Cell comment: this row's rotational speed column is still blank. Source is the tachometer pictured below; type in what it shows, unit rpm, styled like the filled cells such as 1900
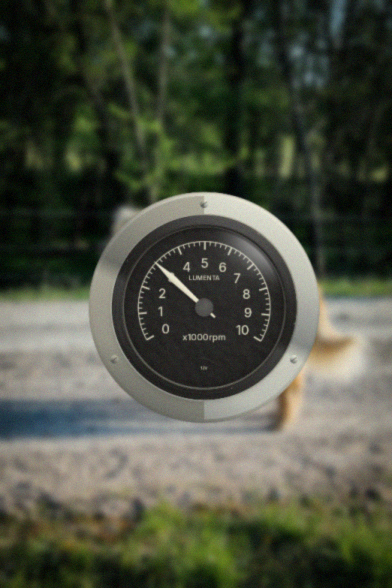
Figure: 3000
